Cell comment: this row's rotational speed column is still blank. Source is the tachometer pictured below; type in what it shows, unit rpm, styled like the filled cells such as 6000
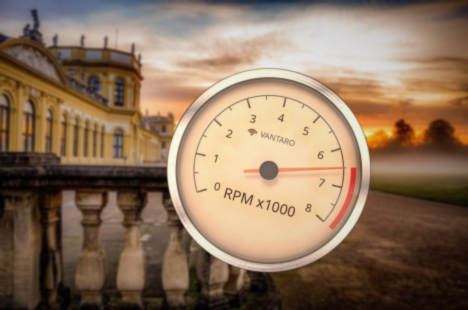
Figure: 6500
